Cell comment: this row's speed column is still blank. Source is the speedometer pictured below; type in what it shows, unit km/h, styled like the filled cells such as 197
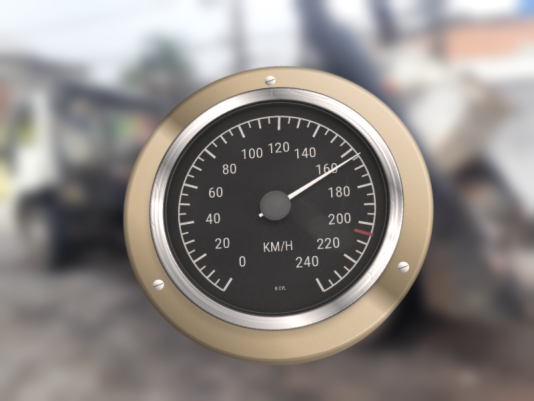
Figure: 165
